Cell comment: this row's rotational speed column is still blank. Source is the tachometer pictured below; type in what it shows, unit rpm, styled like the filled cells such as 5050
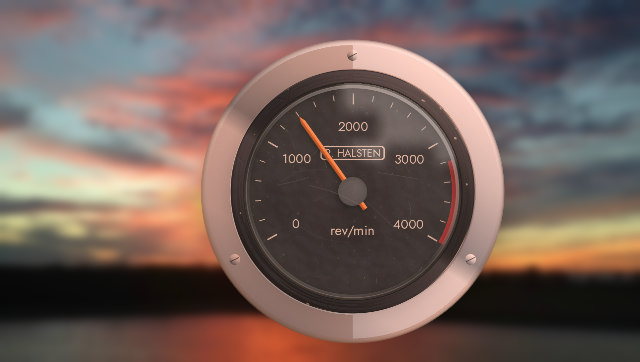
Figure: 1400
